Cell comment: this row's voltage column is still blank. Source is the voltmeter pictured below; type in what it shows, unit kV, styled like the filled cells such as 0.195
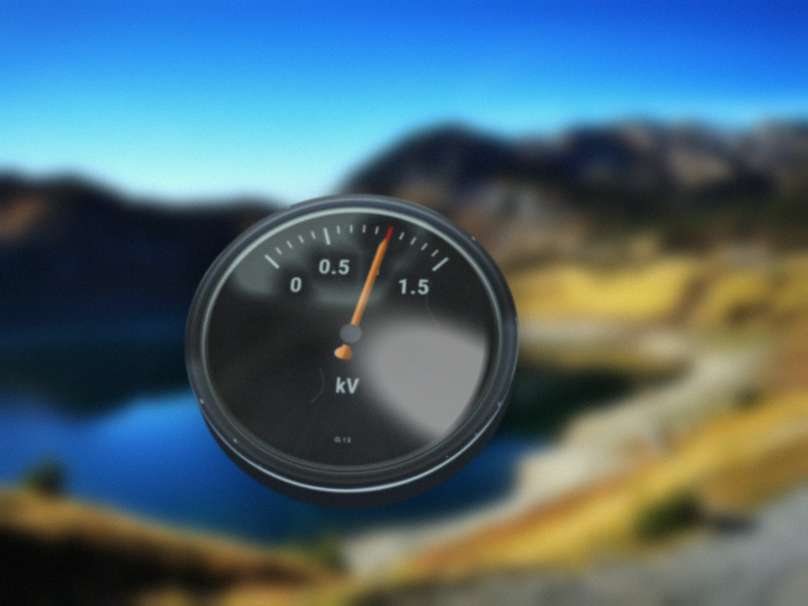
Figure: 1
